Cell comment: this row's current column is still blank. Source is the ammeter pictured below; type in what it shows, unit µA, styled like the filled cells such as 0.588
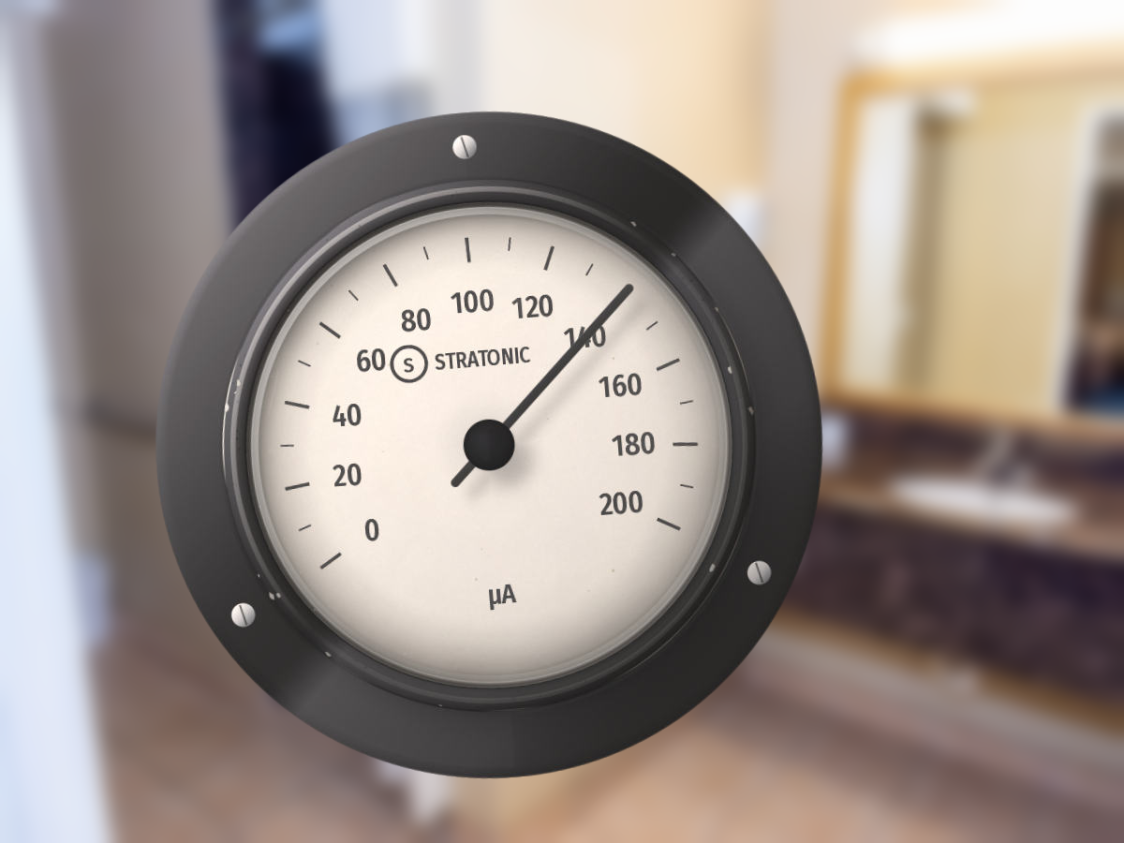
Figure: 140
